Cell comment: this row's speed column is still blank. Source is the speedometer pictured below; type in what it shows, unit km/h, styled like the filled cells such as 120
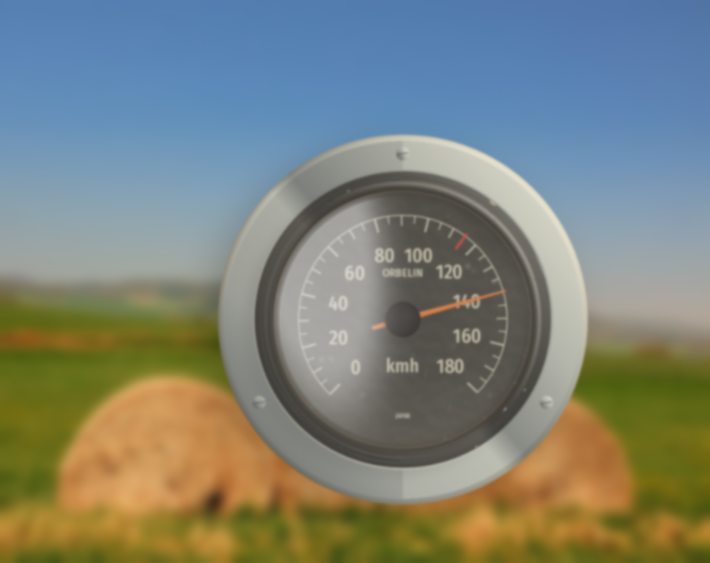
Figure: 140
